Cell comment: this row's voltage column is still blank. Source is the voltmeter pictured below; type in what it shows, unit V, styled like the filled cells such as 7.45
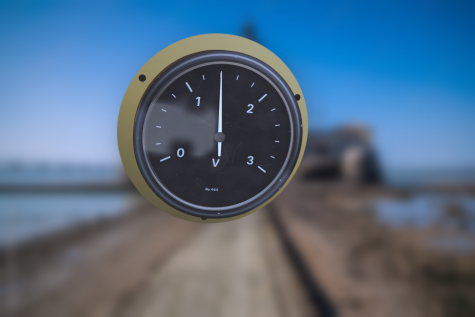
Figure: 1.4
